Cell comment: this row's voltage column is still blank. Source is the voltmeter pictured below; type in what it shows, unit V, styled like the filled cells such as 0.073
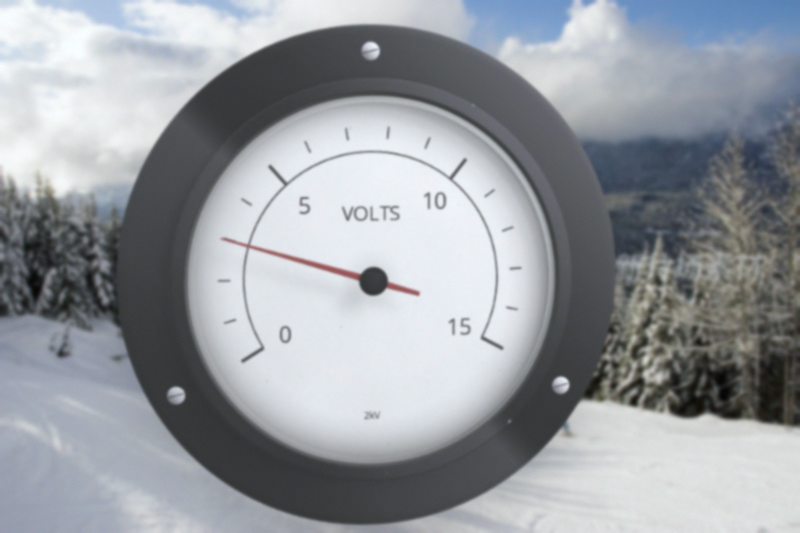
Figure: 3
